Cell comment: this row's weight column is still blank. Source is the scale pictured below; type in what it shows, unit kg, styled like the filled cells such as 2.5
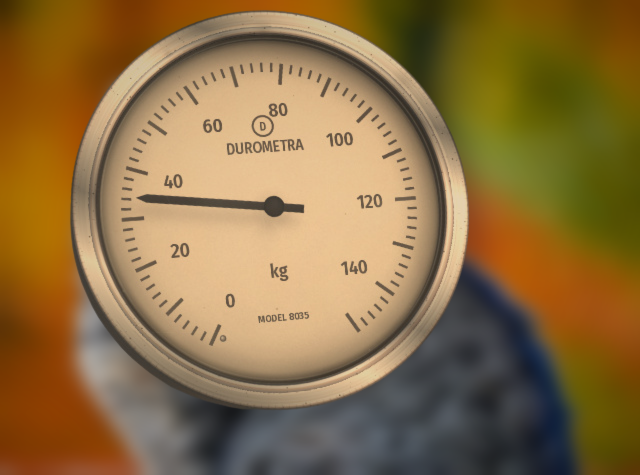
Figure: 34
